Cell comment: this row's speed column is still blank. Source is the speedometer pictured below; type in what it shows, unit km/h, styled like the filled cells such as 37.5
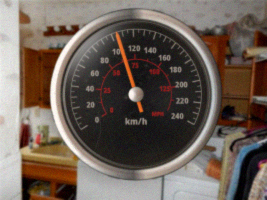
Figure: 105
